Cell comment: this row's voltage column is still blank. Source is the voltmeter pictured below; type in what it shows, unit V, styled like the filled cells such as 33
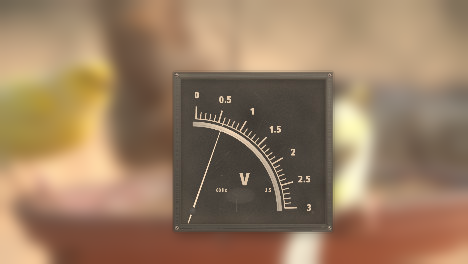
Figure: 0.6
